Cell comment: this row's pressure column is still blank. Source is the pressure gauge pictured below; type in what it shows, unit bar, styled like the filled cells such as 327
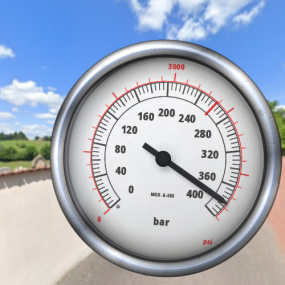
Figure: 380
